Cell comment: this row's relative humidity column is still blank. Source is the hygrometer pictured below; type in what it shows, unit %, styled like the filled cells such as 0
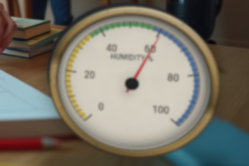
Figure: 60
